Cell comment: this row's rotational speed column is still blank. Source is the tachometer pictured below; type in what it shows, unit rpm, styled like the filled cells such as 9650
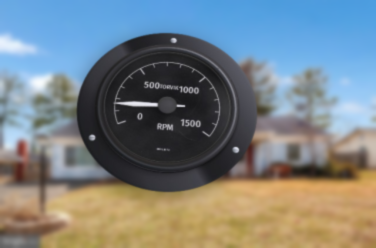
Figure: 150
